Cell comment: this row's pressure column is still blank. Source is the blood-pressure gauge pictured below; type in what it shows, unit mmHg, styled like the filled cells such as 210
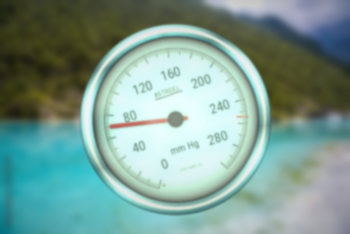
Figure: 70
